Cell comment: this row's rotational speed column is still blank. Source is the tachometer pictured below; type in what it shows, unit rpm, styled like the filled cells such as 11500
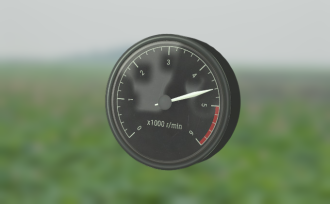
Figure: 4600
